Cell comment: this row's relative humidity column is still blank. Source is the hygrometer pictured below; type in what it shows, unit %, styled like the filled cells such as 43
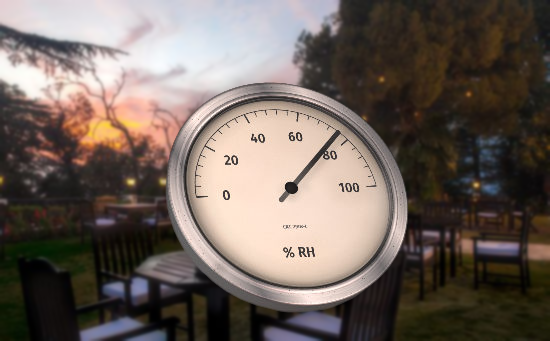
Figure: 76
